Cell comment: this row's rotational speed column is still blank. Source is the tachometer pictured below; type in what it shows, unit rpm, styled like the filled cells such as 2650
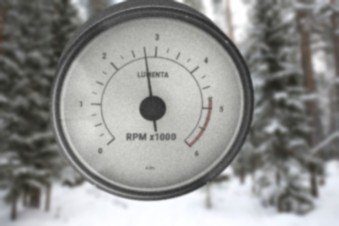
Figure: 2750
